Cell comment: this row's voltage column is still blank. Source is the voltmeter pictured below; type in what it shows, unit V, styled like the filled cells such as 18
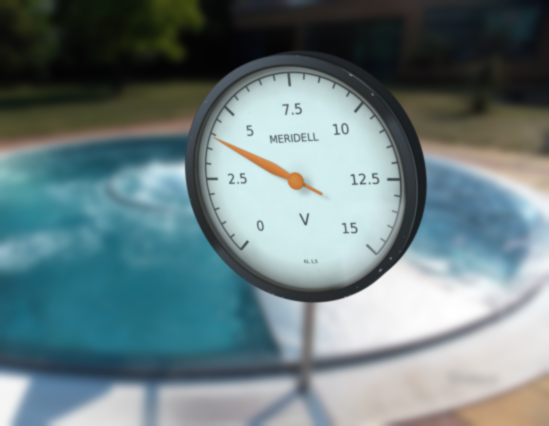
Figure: 4
